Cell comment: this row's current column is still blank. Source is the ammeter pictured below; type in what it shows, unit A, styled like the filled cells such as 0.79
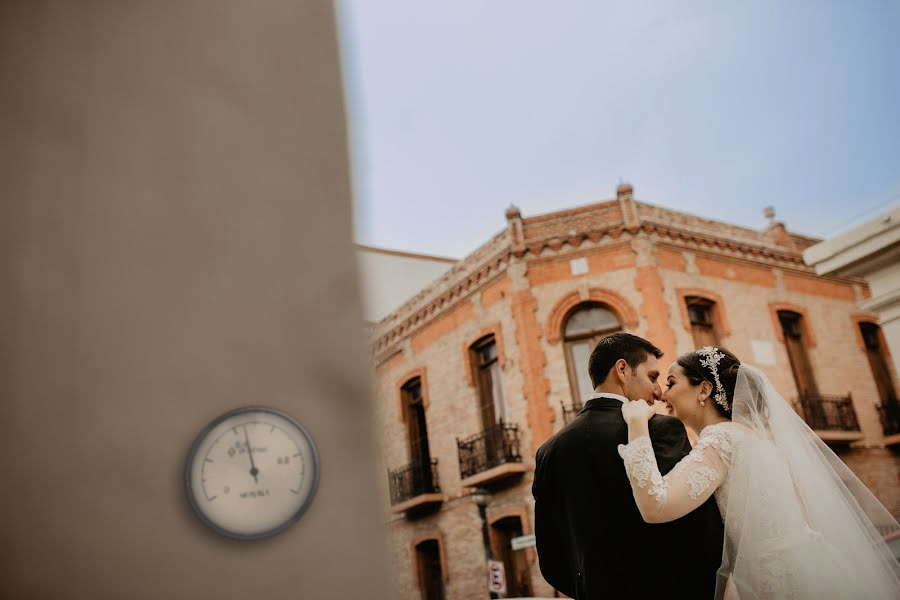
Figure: 0.45
